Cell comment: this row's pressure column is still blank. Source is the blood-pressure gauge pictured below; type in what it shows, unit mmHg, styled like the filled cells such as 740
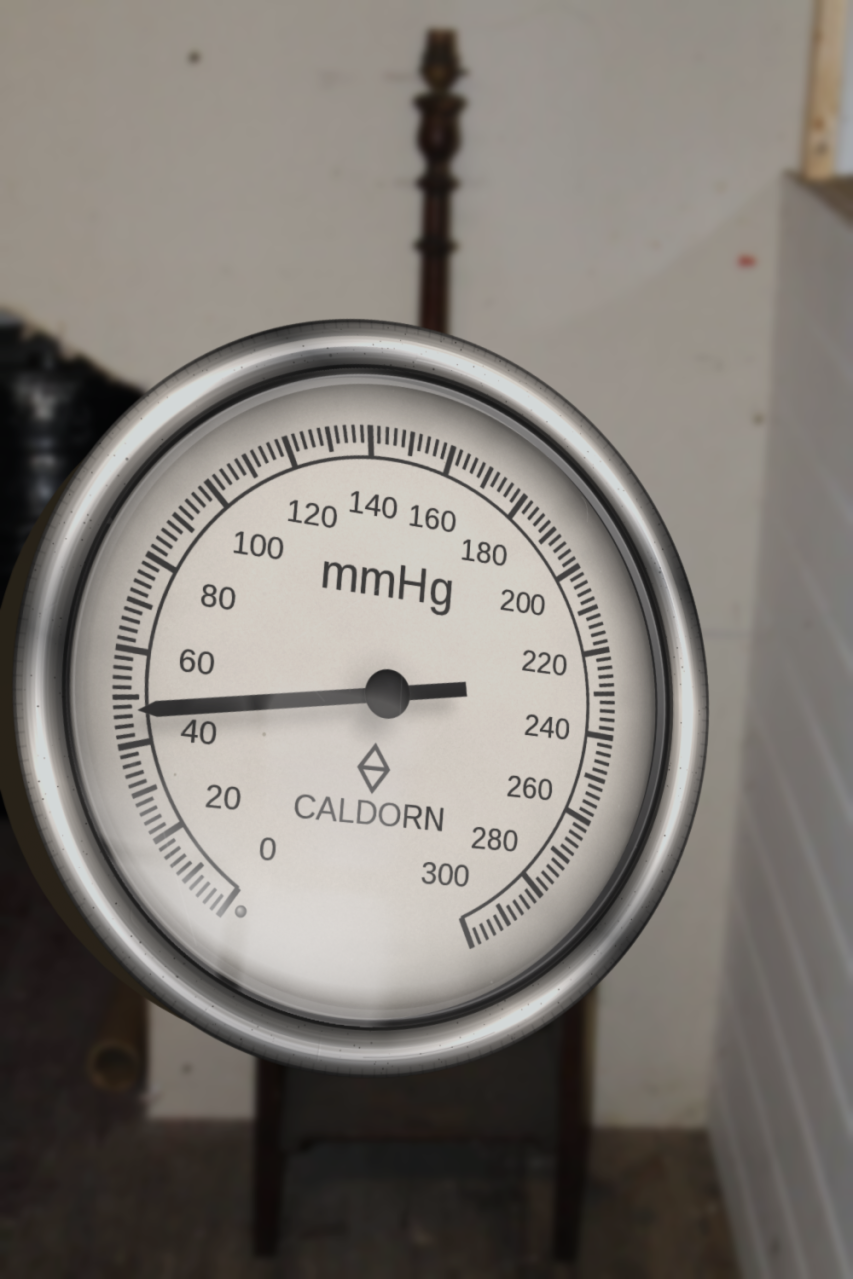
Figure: 47
